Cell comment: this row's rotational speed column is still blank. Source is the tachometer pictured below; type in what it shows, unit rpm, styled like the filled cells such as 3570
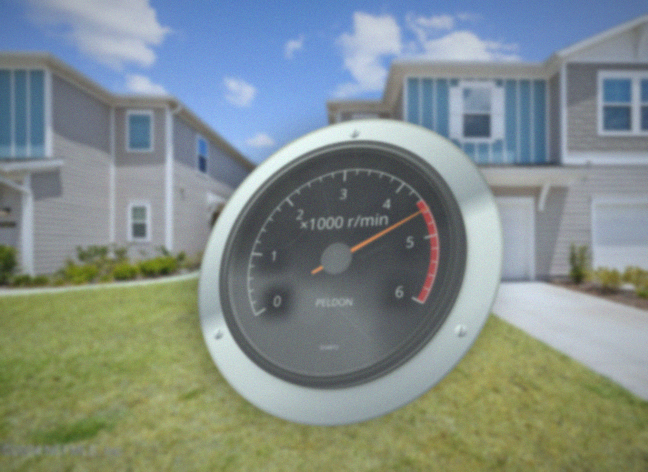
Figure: 4600
